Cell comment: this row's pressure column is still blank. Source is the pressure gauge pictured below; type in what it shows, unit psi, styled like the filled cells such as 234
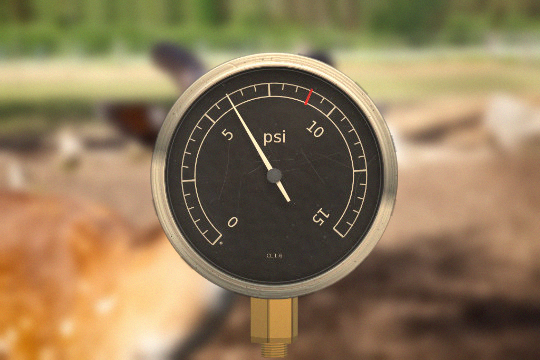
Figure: 6
